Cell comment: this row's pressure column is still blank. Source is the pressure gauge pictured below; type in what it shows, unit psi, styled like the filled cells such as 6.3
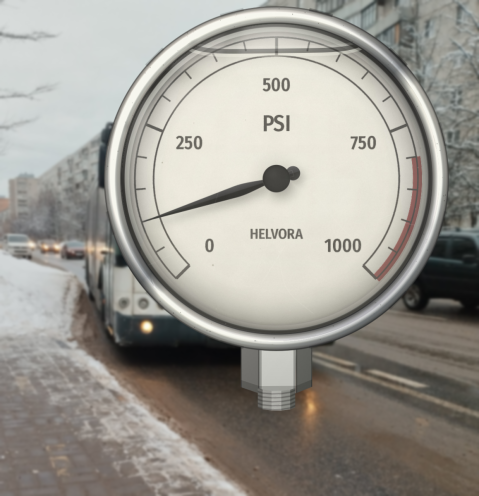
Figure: 100
